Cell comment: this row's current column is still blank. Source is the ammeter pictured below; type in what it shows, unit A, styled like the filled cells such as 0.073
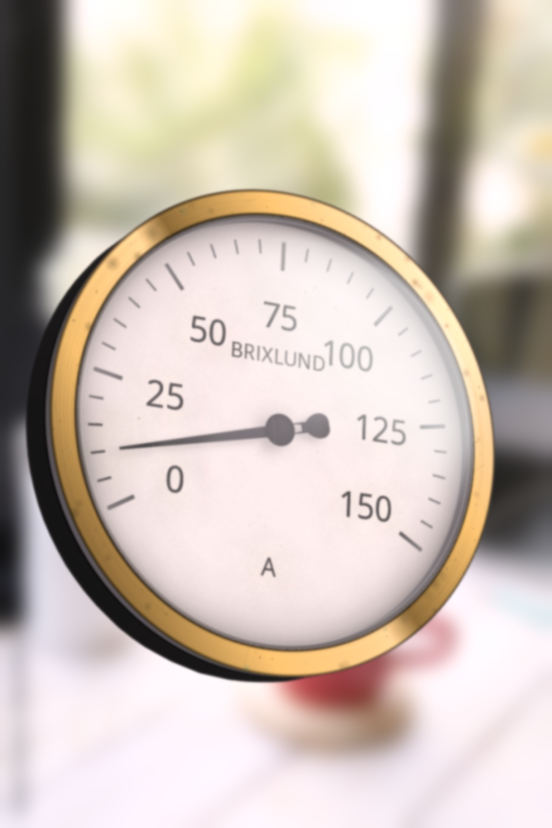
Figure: 10
